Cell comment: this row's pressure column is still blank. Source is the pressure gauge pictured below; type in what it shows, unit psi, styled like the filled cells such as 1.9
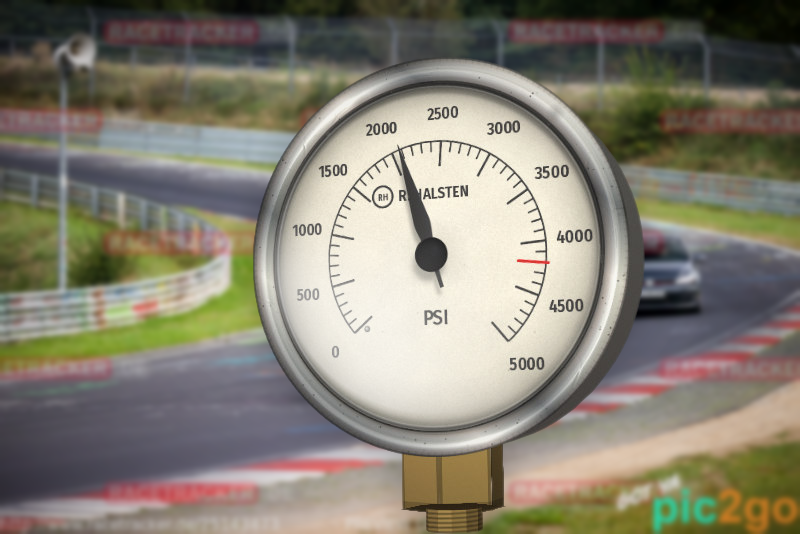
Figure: 2100
